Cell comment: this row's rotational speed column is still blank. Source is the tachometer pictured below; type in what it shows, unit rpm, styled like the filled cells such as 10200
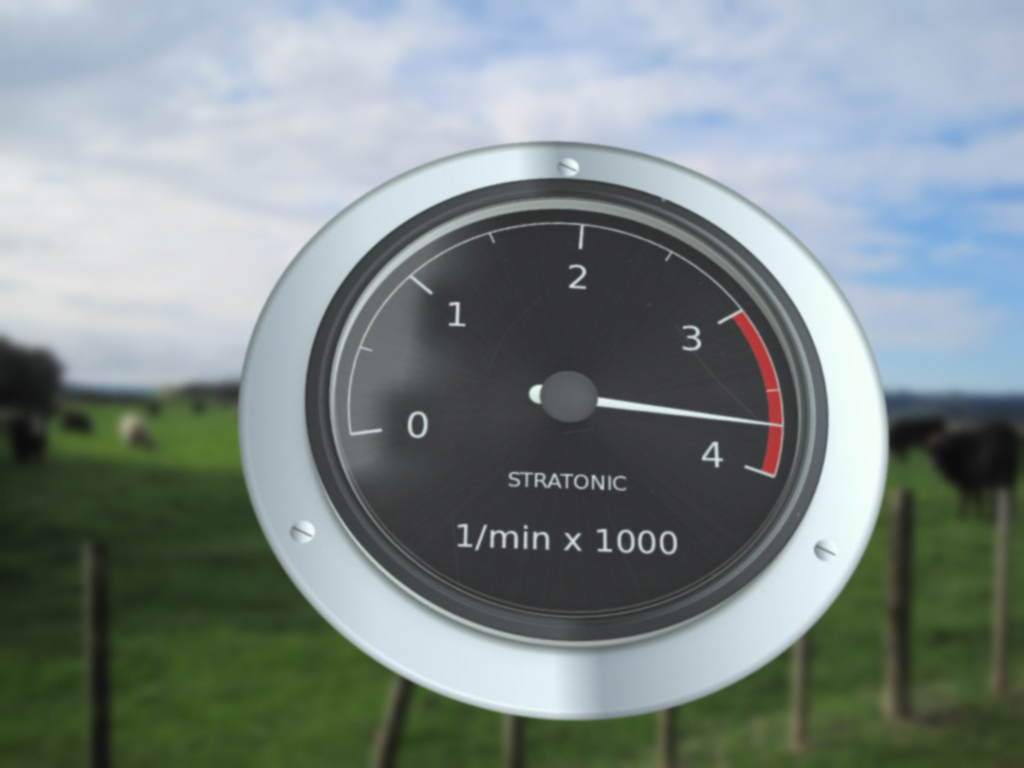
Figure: 3750
